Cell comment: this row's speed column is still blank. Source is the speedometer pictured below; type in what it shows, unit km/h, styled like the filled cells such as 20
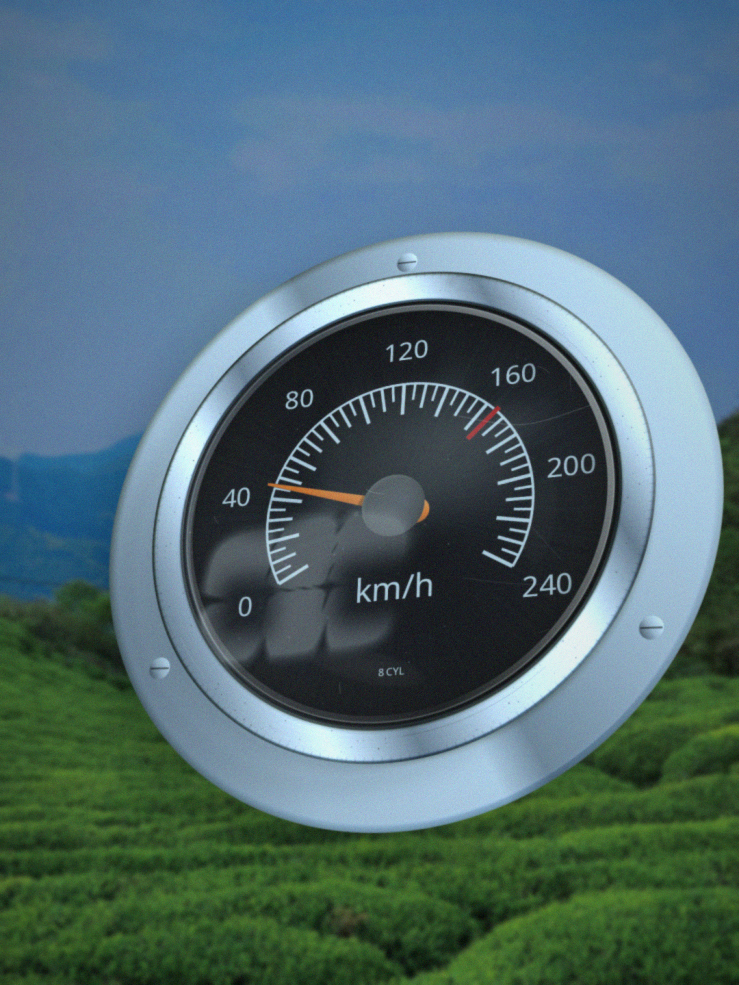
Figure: 45
